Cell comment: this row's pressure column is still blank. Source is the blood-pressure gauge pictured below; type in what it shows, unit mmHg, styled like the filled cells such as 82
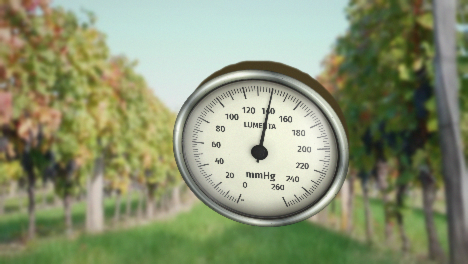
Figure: 140
